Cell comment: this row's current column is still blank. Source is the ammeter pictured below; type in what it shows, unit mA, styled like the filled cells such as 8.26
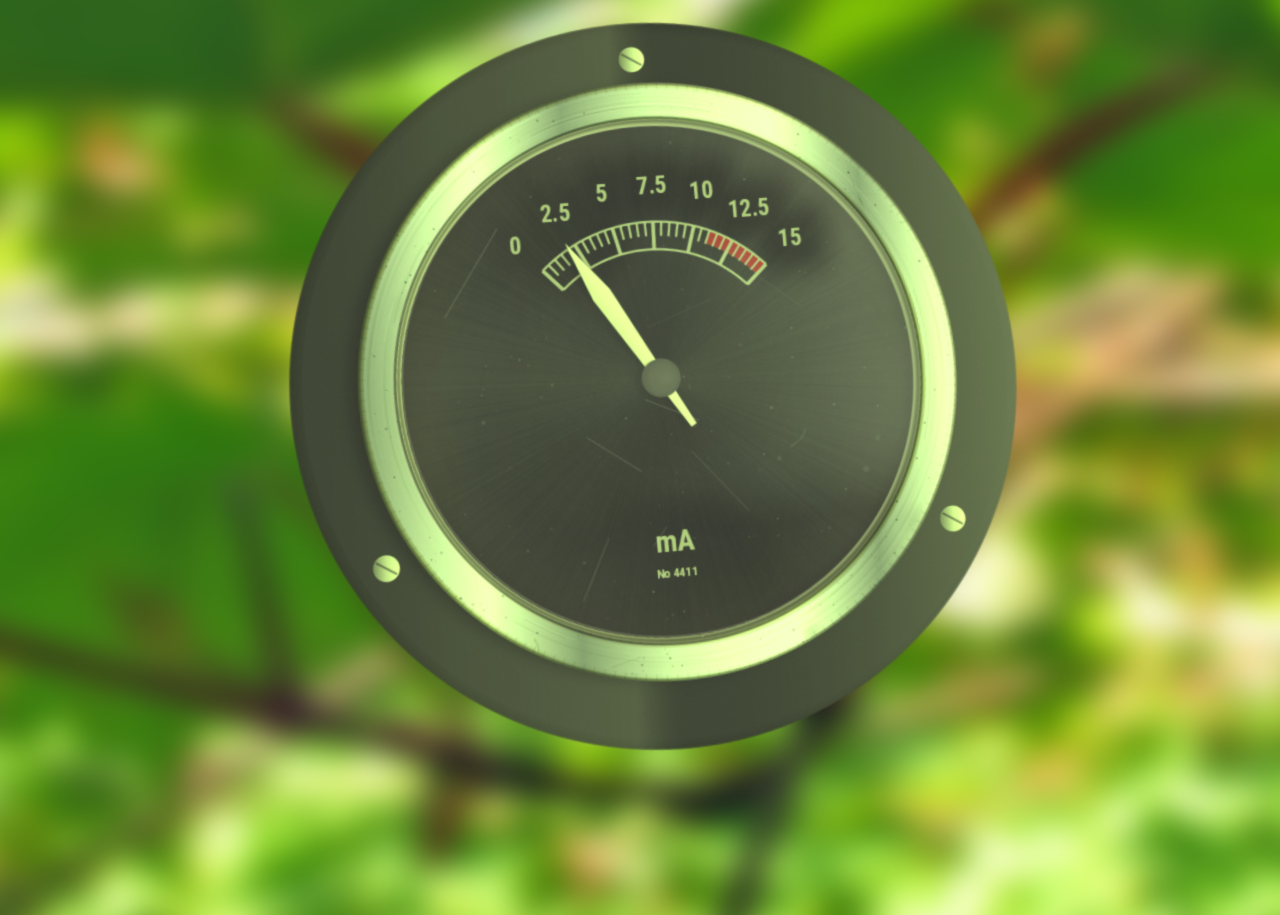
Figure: 2
